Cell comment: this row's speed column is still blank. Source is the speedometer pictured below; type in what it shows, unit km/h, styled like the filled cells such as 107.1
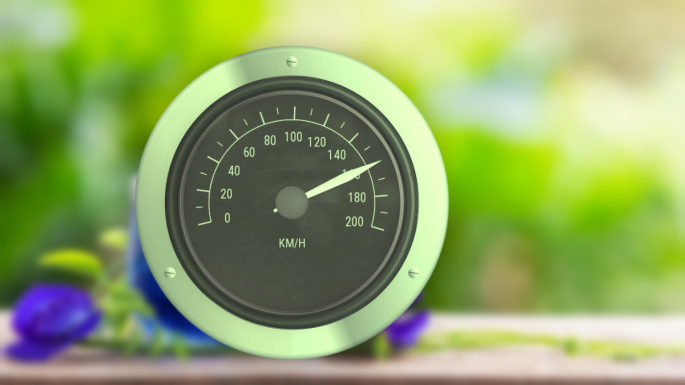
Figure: 160
